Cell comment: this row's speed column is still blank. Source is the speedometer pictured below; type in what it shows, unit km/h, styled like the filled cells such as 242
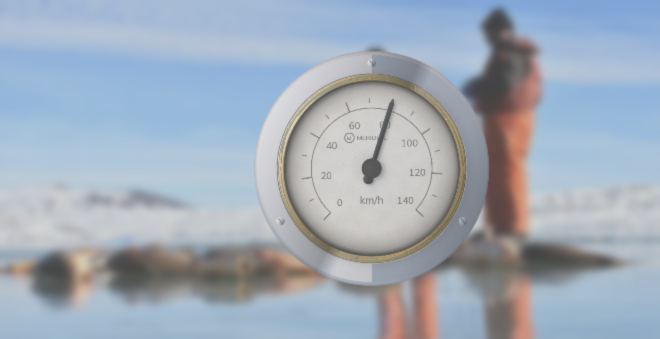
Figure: 80
